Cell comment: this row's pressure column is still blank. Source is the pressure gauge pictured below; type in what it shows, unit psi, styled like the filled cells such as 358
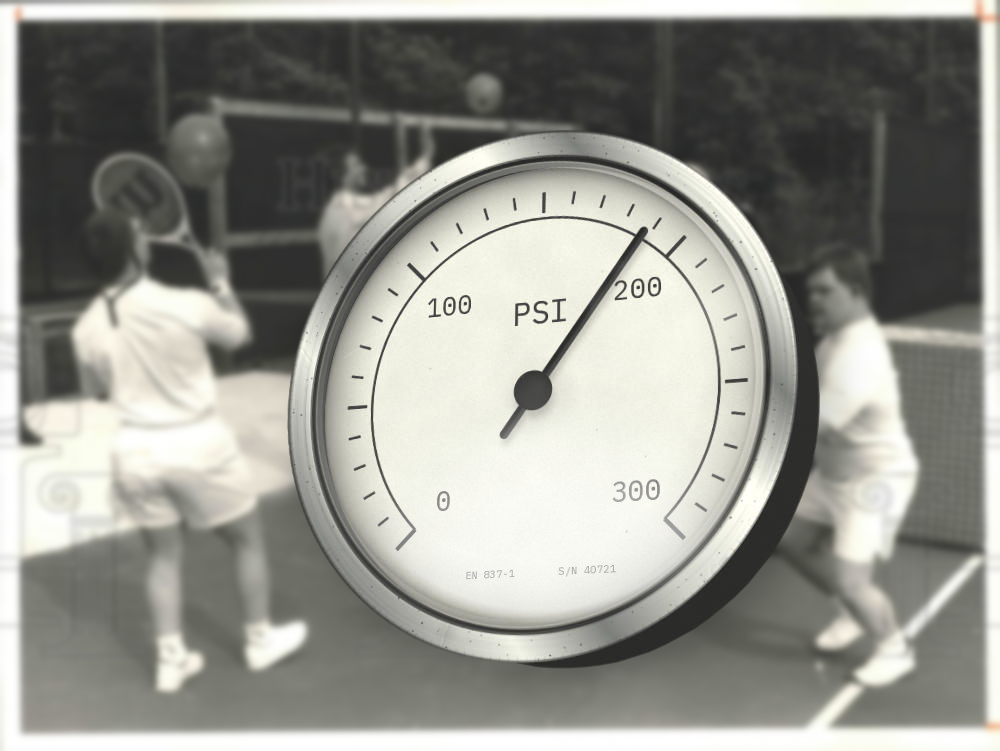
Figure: 190
